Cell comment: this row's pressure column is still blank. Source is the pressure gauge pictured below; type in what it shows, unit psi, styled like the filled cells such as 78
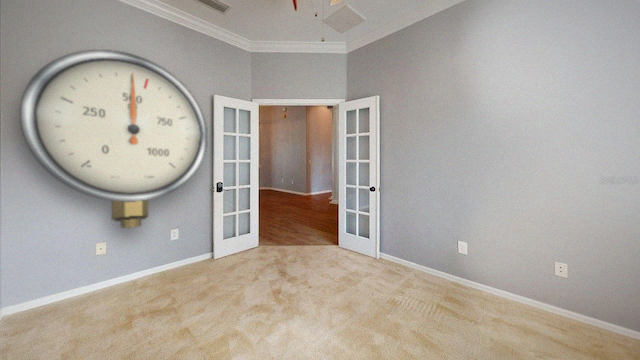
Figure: 500
